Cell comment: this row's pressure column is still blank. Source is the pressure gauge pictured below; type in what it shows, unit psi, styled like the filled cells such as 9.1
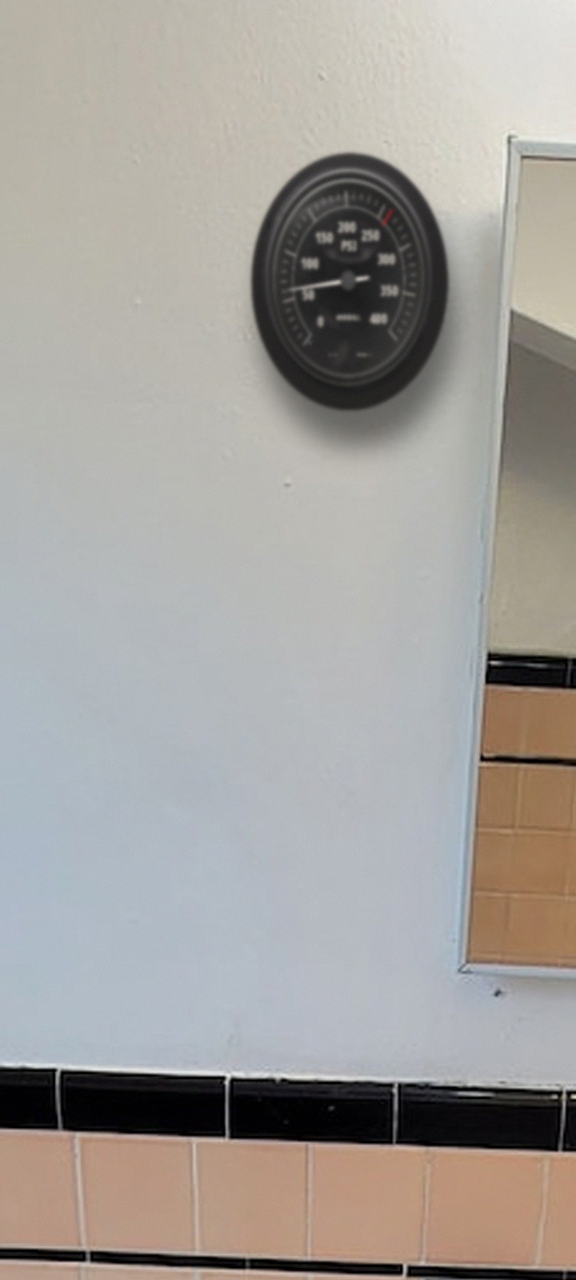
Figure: 60
